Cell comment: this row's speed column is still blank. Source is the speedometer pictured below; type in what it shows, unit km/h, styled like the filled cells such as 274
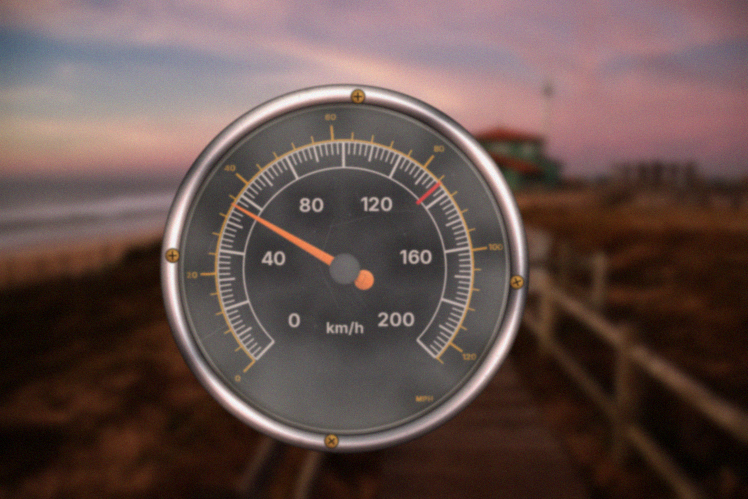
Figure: 56
